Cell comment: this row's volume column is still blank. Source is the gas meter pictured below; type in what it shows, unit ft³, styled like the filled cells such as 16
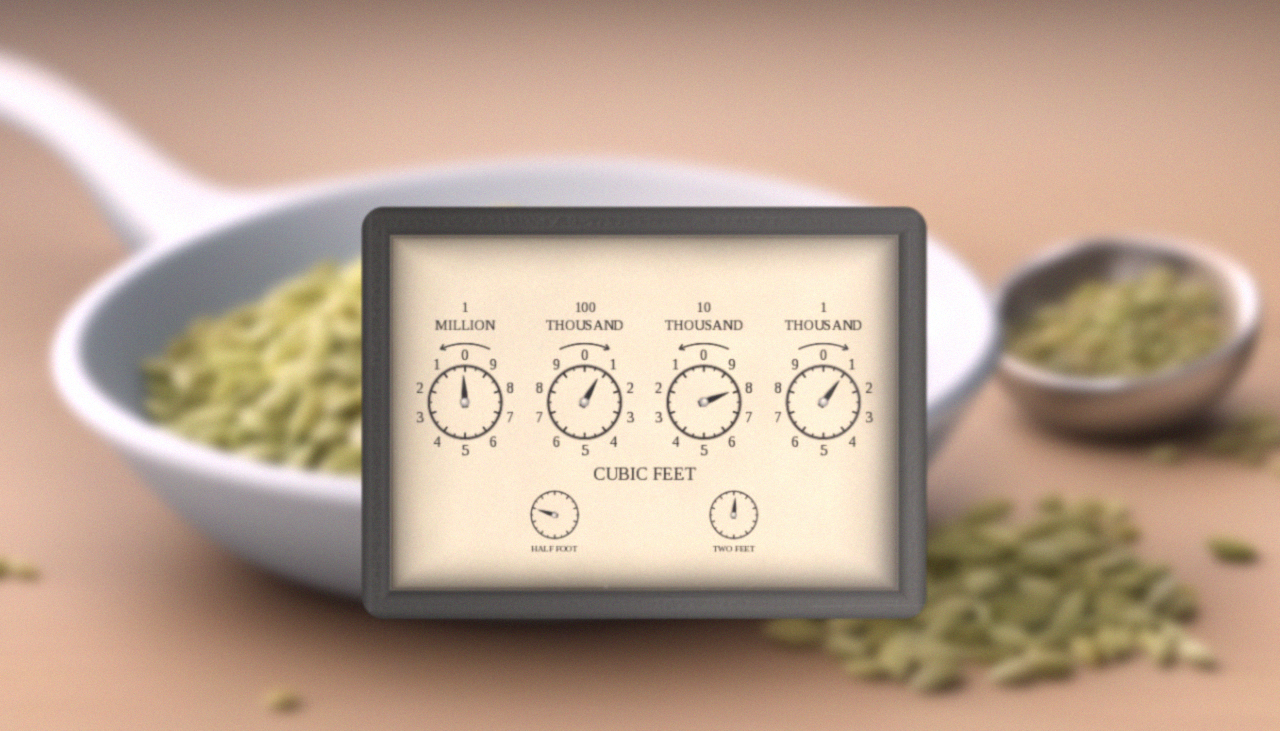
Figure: 8100
